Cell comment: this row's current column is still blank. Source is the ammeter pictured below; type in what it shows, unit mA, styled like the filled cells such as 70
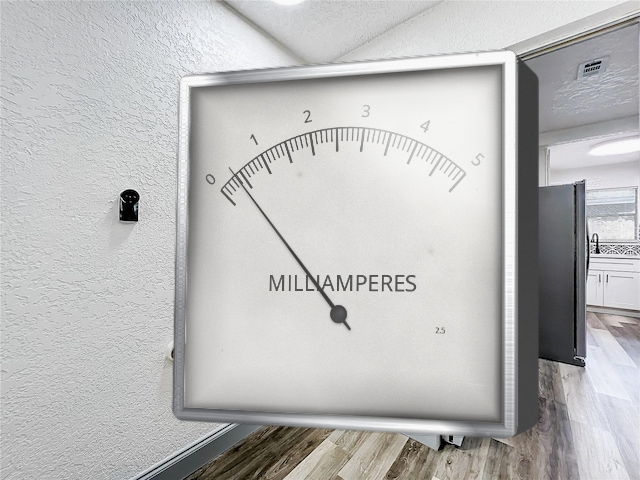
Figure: 0.4
